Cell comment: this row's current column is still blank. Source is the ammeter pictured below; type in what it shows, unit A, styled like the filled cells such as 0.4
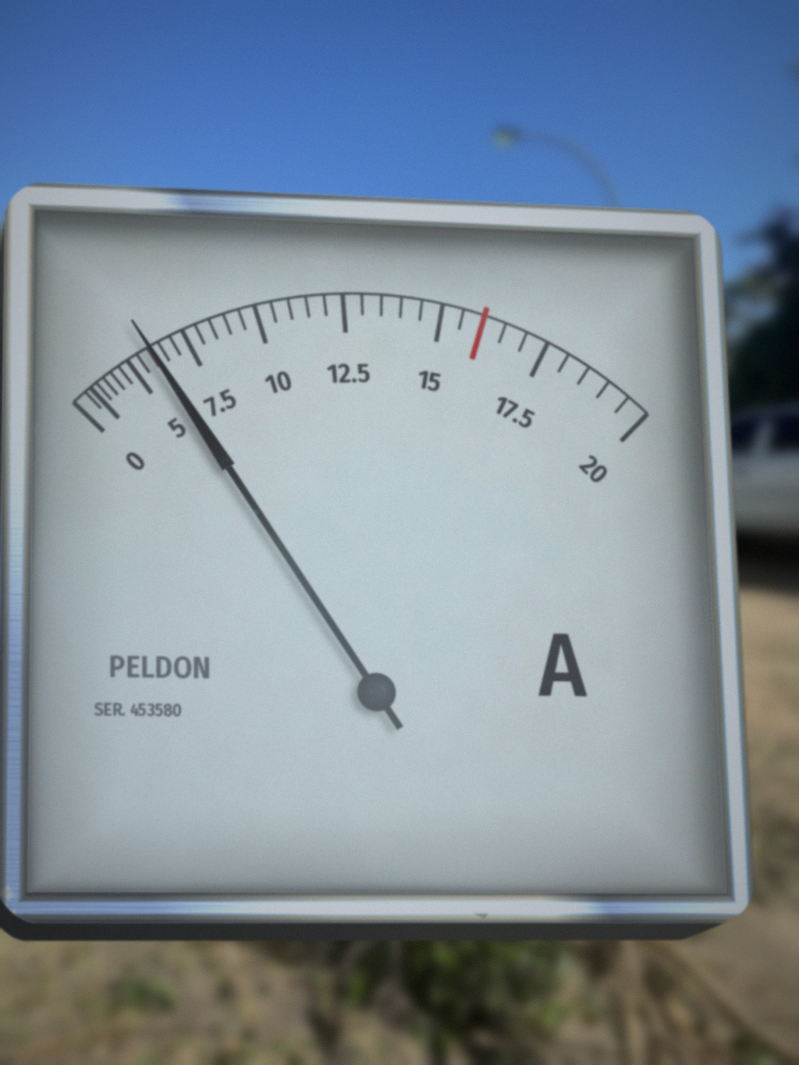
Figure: 6
